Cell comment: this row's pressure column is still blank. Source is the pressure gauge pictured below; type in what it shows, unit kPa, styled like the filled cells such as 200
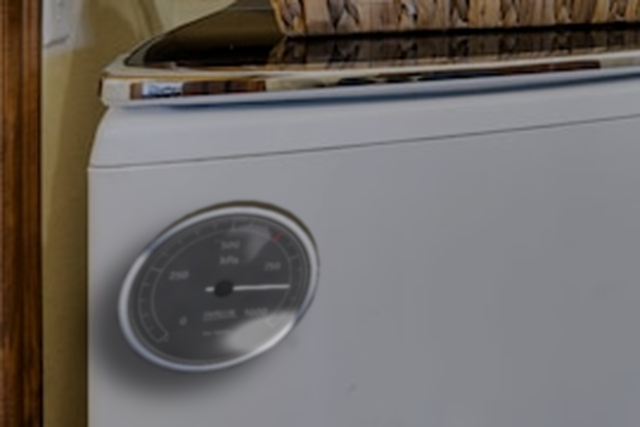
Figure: 850
